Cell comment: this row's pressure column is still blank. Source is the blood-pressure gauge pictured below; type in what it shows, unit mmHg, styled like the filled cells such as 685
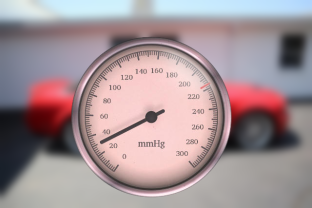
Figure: 30
